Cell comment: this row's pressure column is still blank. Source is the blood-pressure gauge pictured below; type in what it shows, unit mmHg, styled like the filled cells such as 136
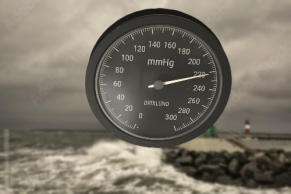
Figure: 220
